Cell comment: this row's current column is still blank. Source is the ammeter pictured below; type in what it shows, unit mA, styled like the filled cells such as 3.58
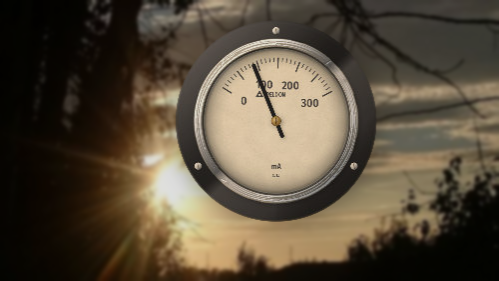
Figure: 90
